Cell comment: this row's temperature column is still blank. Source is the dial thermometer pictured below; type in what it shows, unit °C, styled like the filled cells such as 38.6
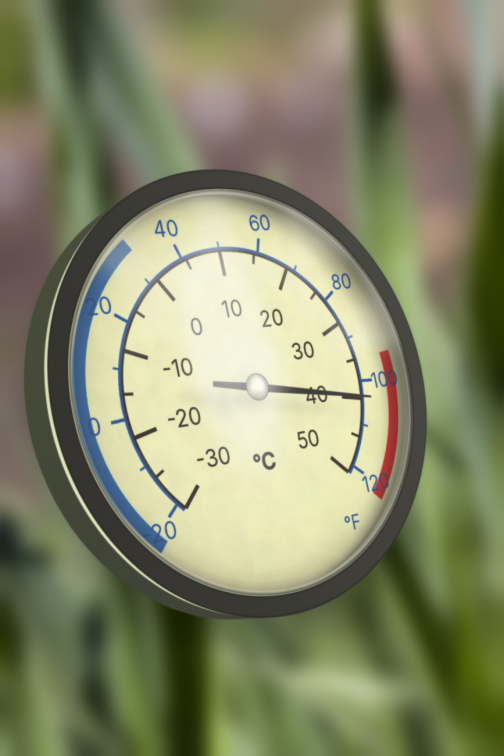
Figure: 40
